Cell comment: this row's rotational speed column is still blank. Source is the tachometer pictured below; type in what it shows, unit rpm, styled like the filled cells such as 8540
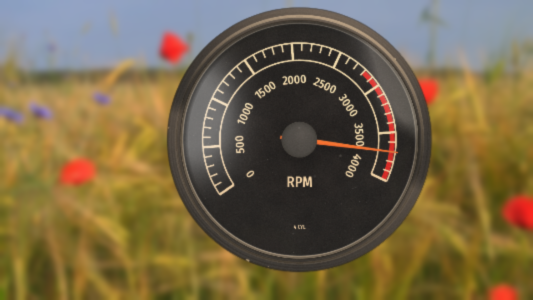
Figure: 3700
